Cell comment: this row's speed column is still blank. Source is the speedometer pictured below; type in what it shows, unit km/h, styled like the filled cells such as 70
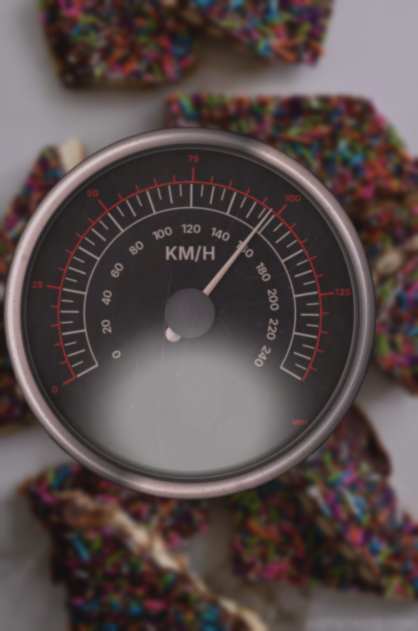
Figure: 157.5
